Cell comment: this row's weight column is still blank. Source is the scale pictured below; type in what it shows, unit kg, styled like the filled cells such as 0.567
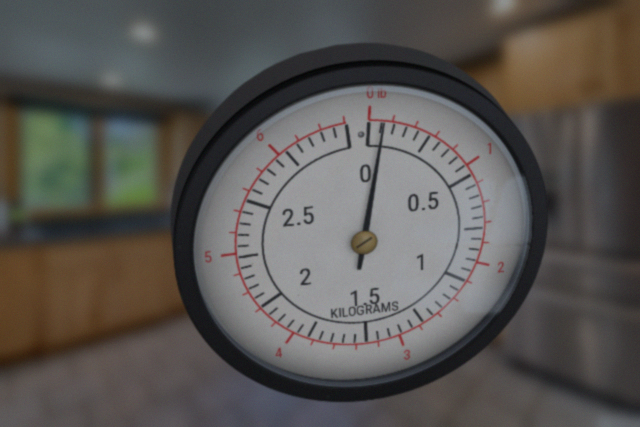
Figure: 0.05
